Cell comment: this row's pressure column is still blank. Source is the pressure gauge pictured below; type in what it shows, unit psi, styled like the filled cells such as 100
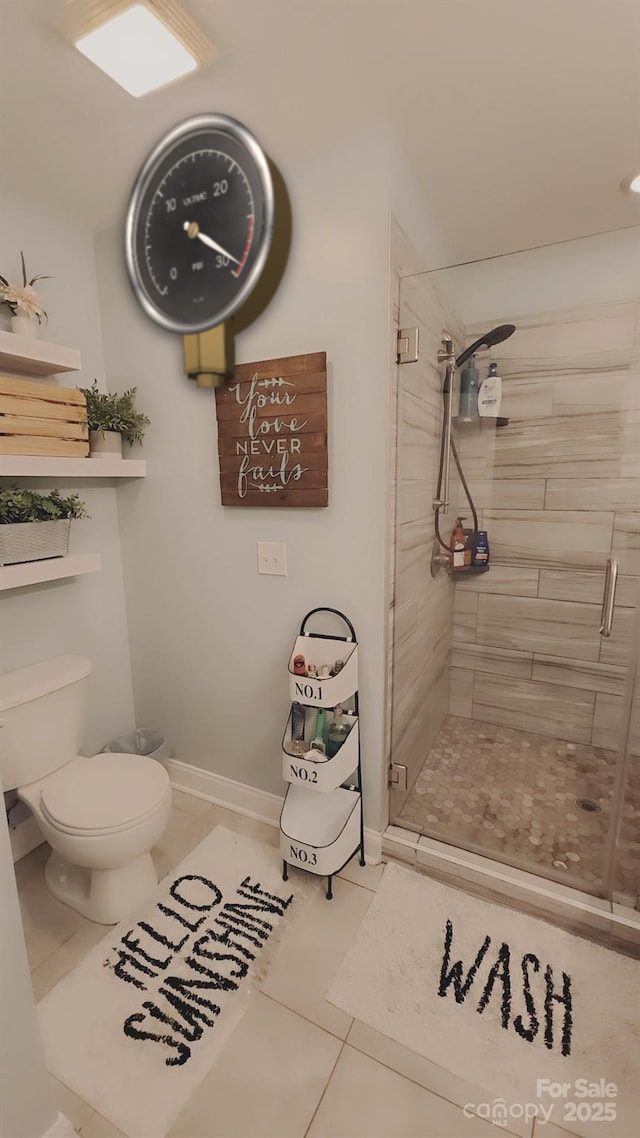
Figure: 29
